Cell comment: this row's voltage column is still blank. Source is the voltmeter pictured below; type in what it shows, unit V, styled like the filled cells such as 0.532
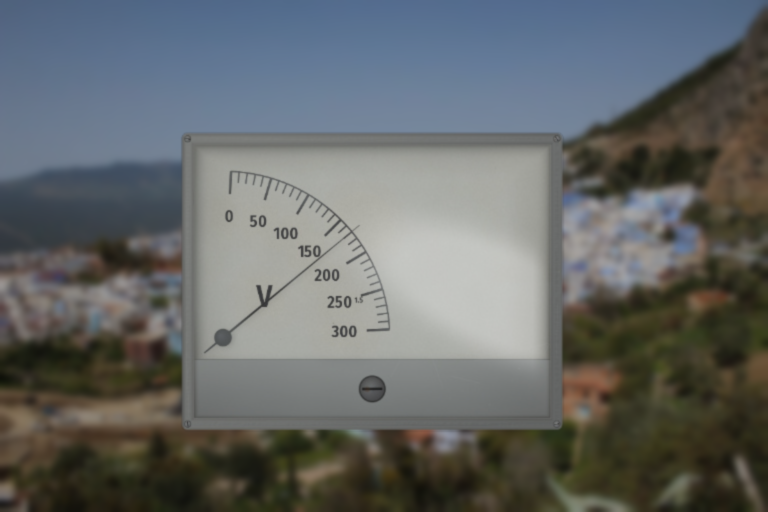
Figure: 170
